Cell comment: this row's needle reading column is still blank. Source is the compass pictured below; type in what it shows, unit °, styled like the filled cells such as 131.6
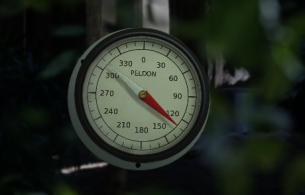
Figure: 130
